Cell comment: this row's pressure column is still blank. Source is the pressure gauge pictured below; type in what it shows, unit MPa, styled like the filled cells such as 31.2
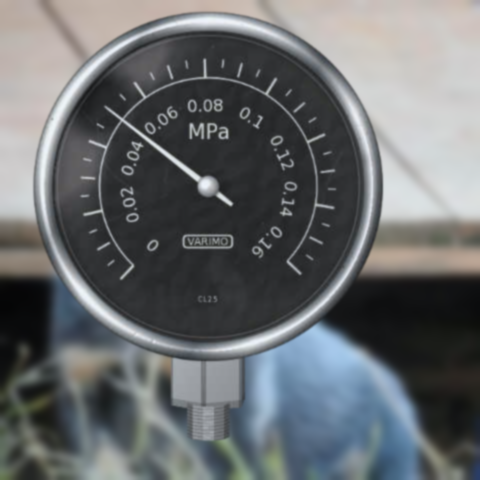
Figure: 0.05
